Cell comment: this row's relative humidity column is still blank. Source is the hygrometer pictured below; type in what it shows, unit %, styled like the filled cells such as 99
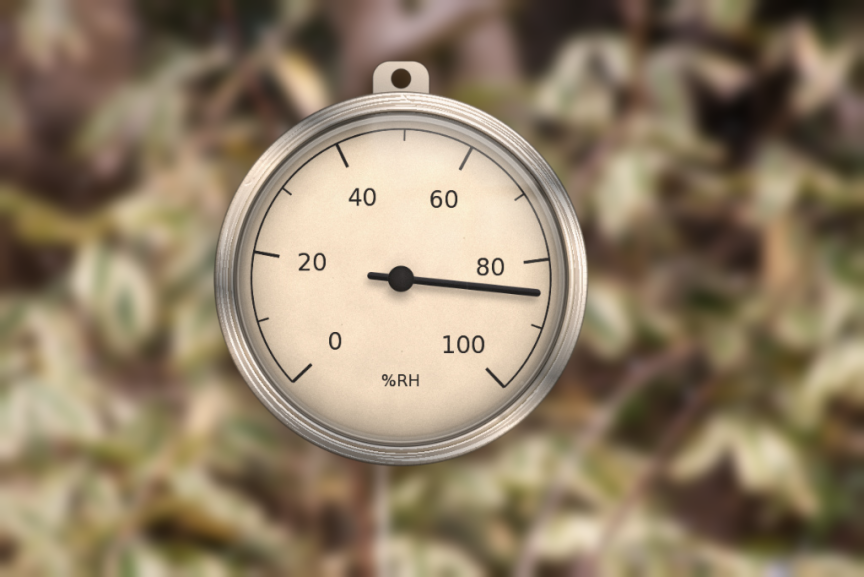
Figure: 85
